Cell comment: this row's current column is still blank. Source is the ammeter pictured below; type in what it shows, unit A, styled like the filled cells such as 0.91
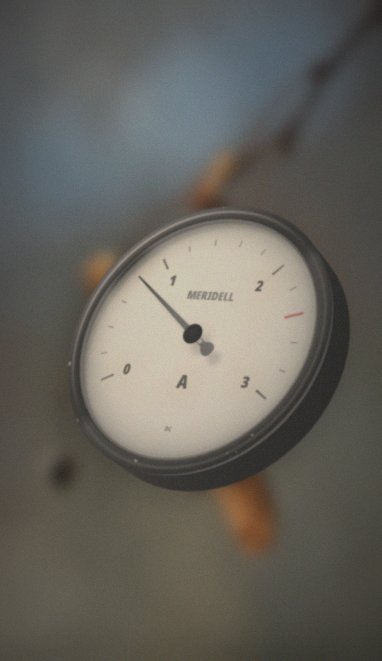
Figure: 0.8
